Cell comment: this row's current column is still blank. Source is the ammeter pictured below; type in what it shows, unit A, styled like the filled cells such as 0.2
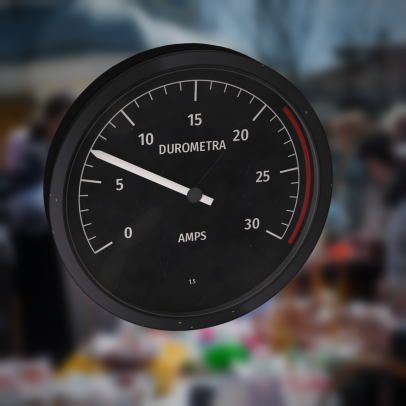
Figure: 7
